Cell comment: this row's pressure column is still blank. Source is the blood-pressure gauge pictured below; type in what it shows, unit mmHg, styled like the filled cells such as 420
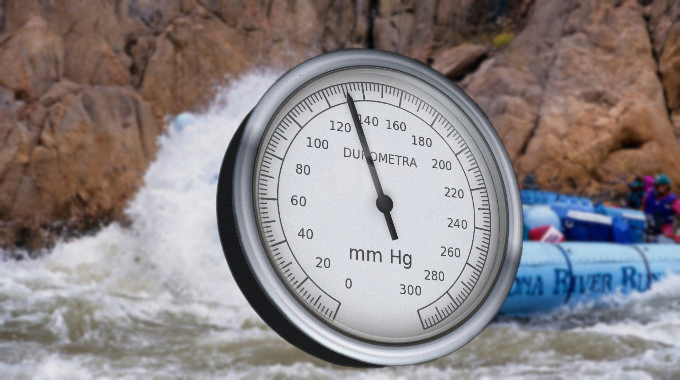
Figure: 130
